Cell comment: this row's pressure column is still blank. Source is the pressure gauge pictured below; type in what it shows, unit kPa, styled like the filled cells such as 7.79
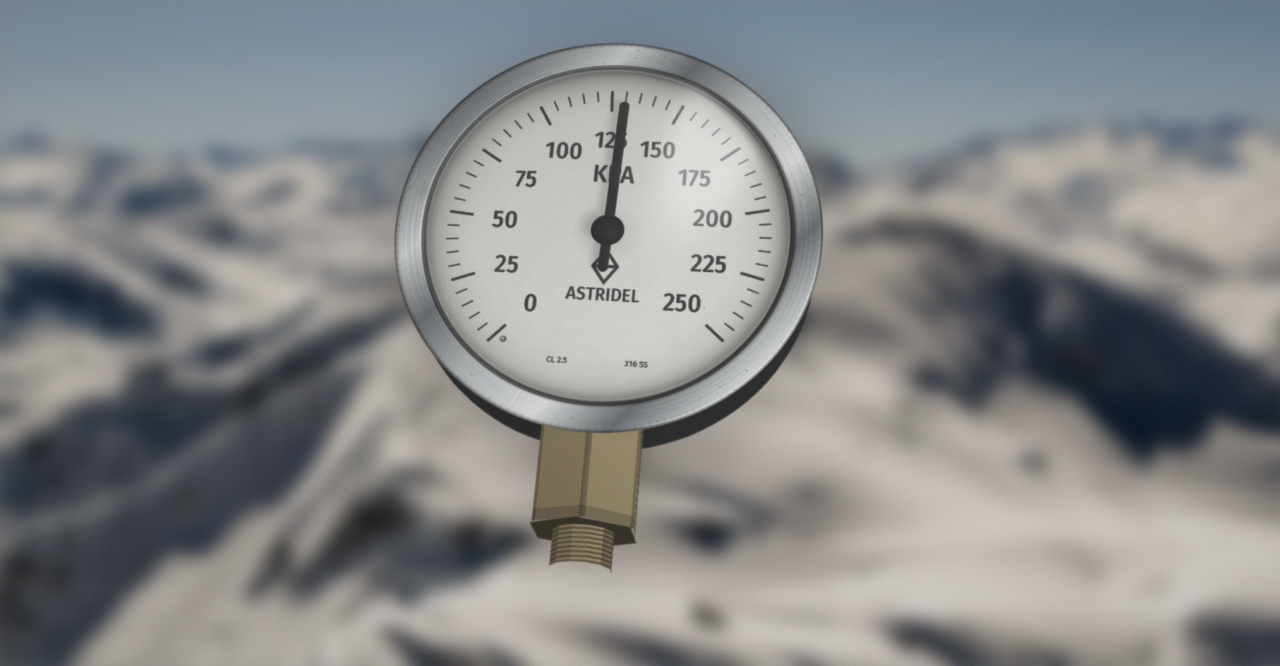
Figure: 130
